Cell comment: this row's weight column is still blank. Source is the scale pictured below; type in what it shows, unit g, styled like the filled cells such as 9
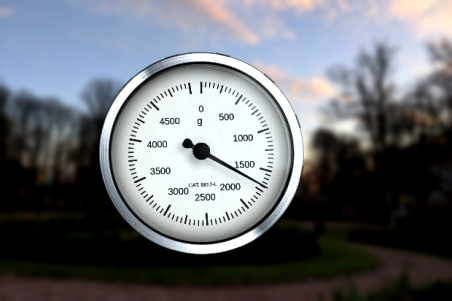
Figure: 1700
